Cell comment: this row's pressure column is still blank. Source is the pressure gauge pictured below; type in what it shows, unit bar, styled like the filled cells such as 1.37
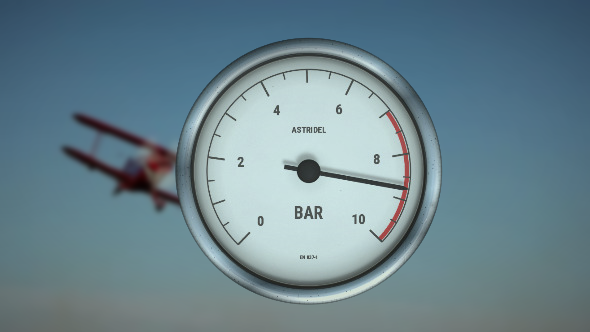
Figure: 8.75
